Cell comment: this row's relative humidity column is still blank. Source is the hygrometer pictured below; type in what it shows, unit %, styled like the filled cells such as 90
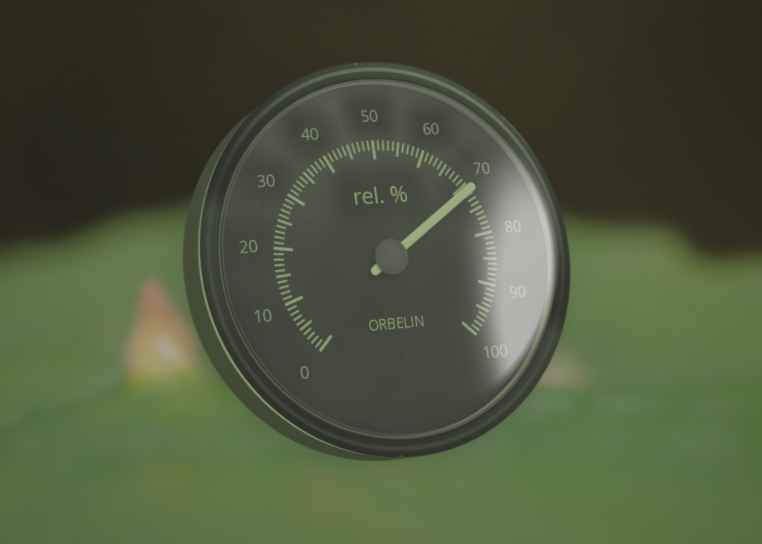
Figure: 71
